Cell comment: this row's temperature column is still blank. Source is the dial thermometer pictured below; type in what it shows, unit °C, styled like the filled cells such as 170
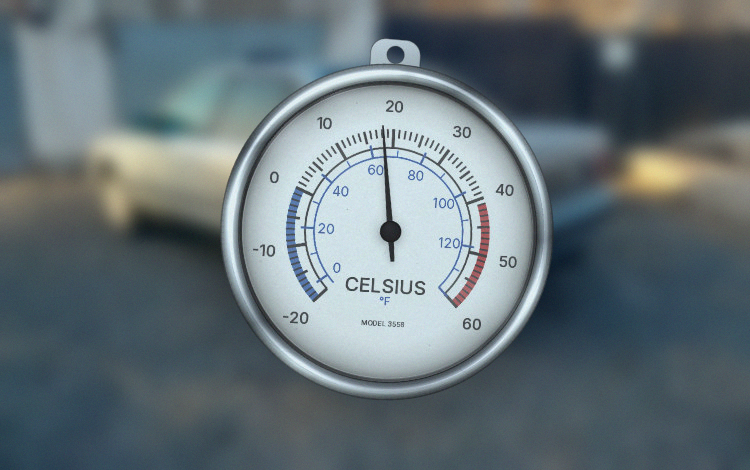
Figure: 18
